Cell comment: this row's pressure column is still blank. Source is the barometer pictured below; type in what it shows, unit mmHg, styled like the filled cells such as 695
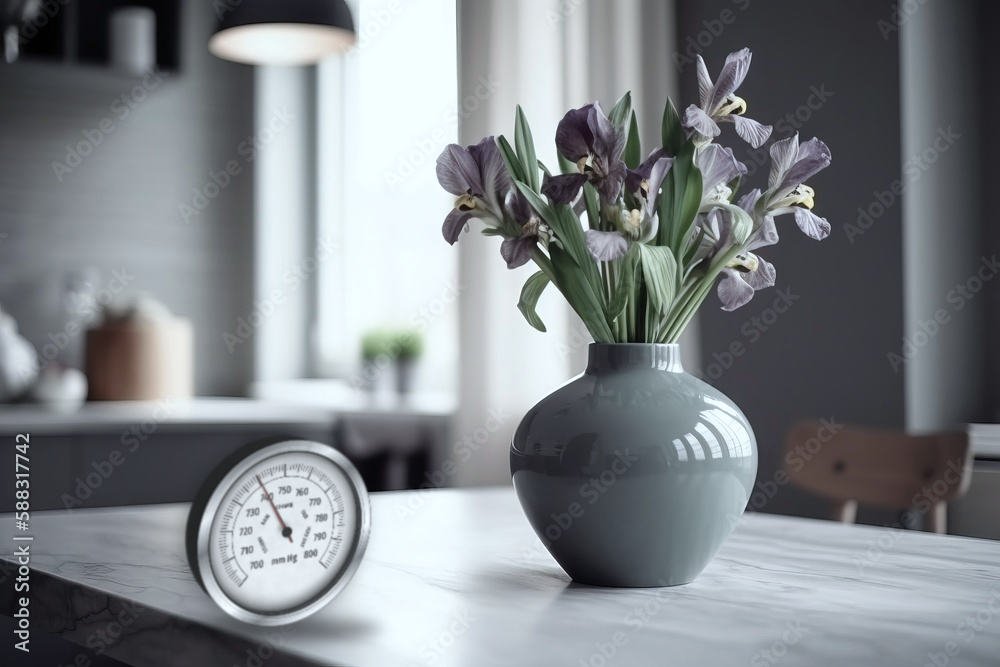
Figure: 740
